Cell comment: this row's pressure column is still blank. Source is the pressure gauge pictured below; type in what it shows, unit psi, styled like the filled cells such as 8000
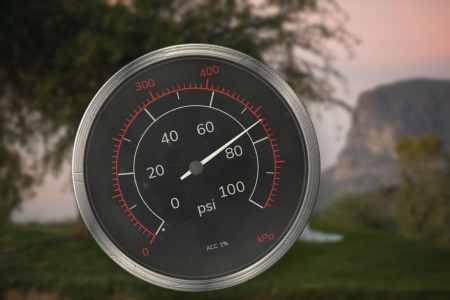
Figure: 75
